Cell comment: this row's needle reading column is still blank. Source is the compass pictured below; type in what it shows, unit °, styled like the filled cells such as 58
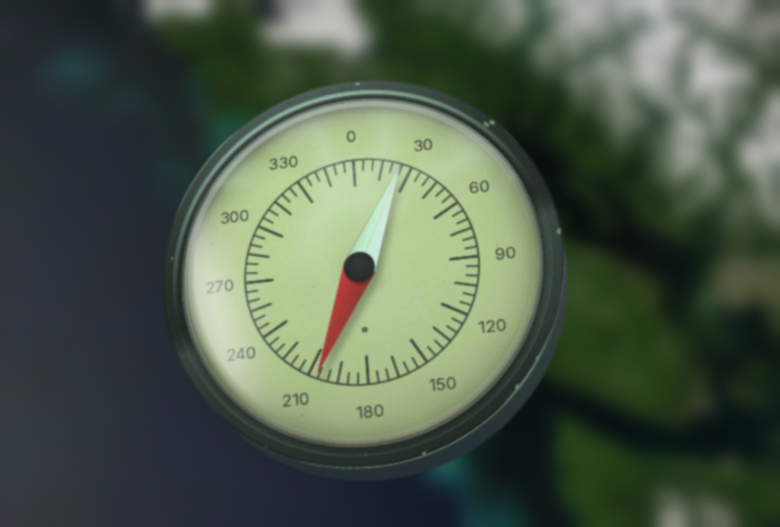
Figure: 205
